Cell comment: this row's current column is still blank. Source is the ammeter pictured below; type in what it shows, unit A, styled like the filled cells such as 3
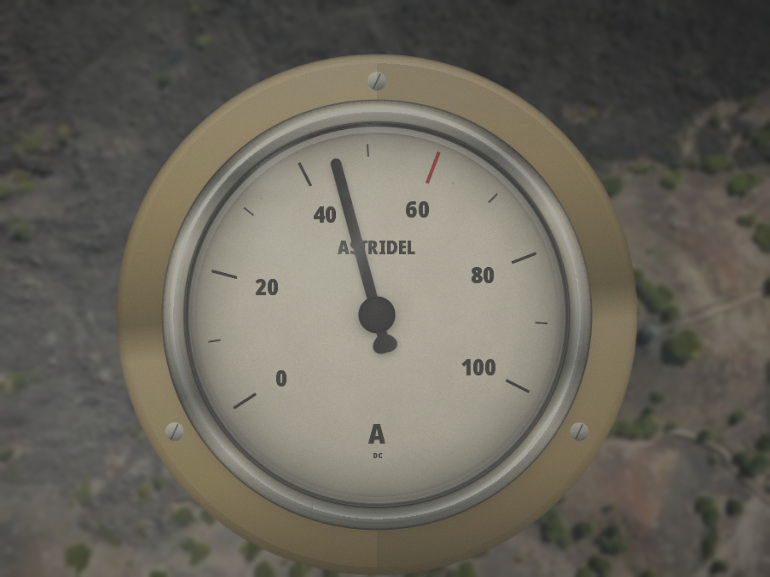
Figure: 45
